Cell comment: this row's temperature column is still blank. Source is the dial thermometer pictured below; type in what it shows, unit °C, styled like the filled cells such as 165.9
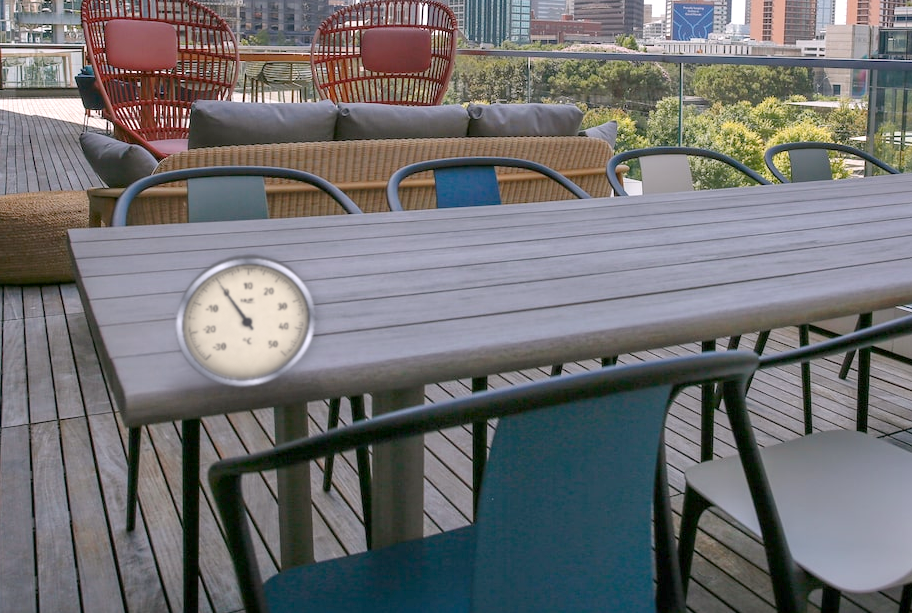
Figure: 0
